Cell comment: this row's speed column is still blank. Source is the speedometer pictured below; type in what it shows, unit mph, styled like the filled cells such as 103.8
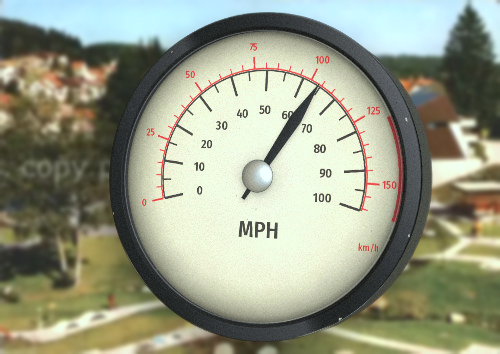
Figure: 65
